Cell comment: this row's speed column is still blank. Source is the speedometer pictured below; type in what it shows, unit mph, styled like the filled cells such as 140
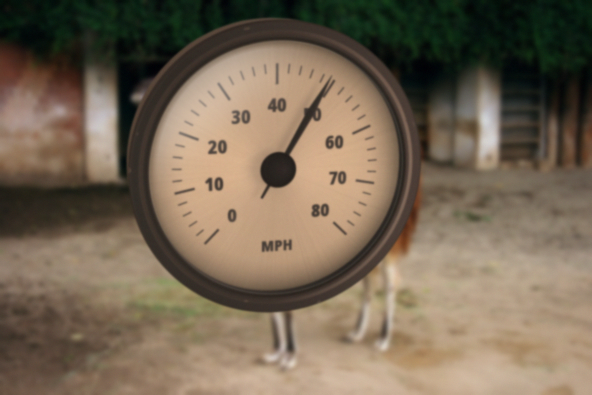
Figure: 49
